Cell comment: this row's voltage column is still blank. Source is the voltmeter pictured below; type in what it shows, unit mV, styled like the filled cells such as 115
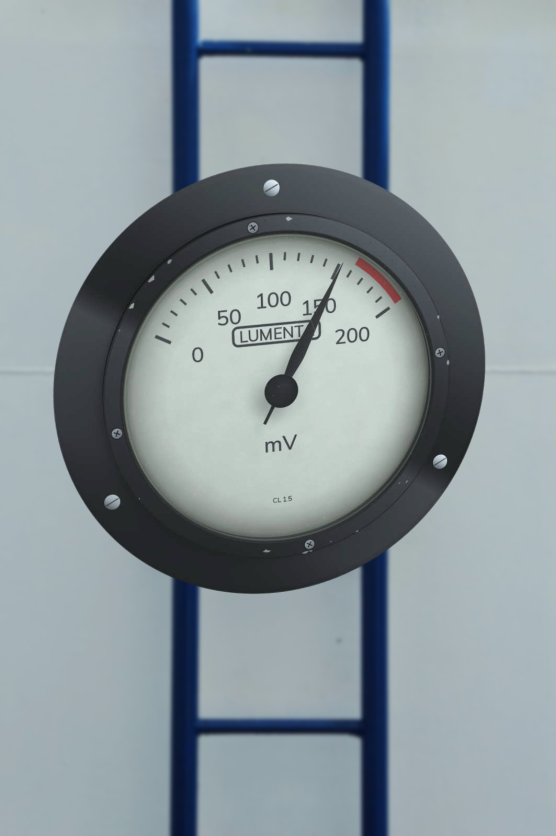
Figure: 150
